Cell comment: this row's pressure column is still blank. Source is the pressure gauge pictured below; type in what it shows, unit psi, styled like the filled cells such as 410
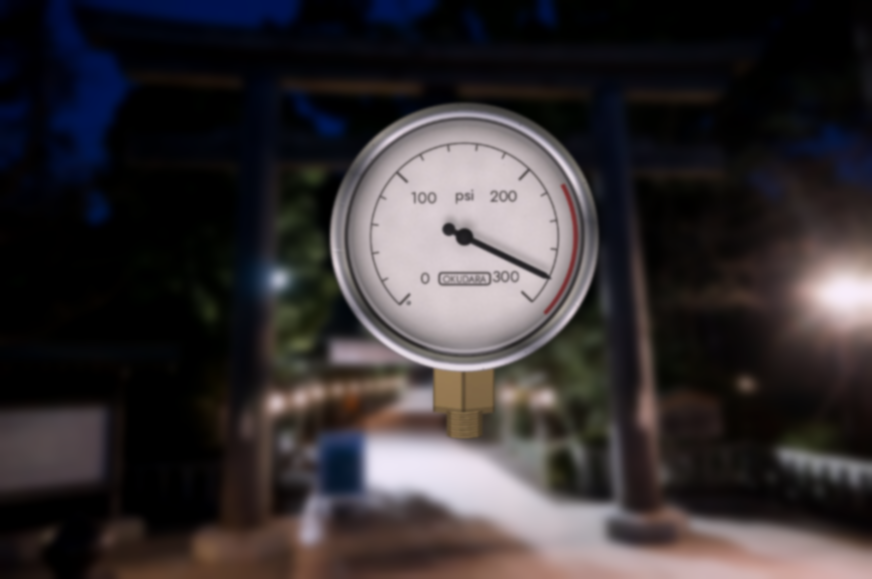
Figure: 280
